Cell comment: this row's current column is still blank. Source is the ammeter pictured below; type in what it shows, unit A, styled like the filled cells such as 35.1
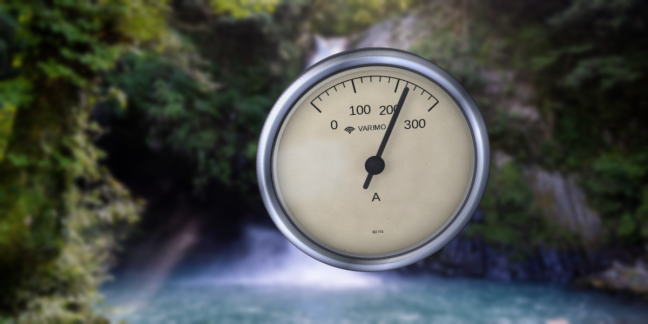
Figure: 220
